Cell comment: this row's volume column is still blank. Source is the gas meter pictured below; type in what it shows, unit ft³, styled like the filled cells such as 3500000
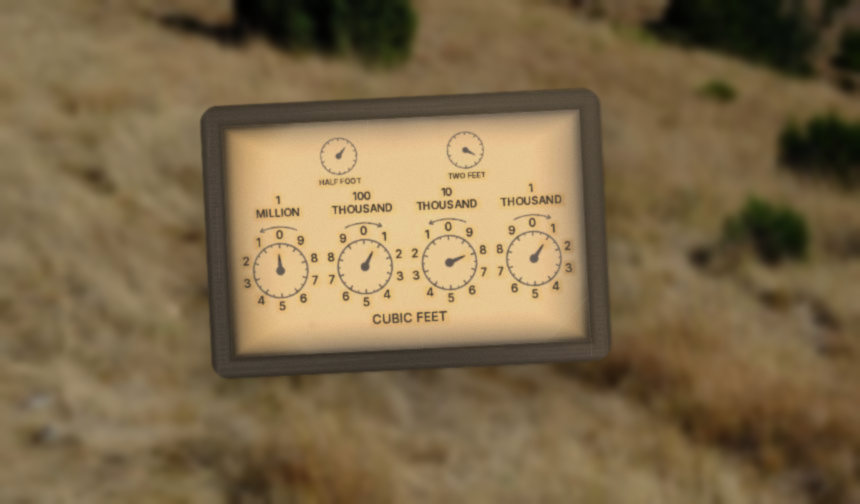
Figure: 8100
